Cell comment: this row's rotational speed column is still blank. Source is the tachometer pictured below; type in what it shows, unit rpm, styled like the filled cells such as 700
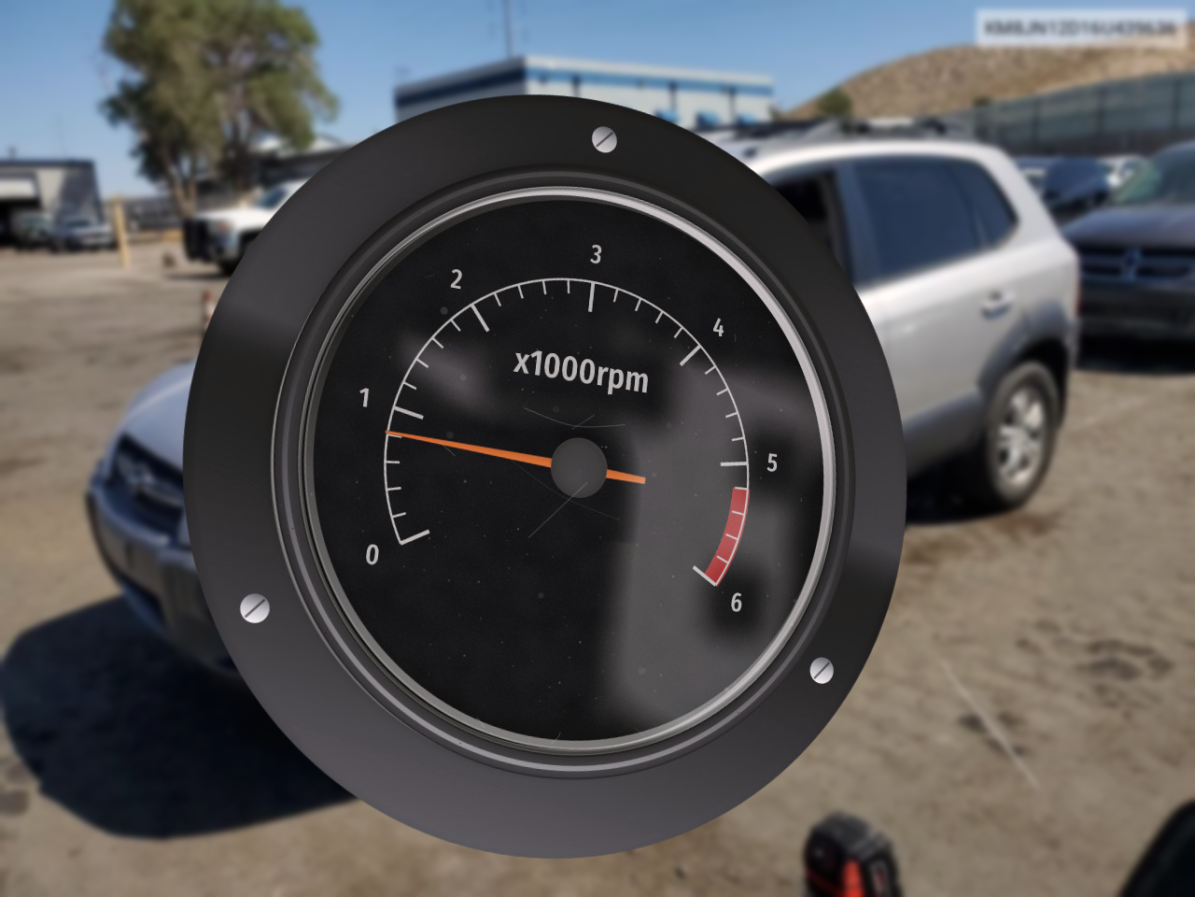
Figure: 800
